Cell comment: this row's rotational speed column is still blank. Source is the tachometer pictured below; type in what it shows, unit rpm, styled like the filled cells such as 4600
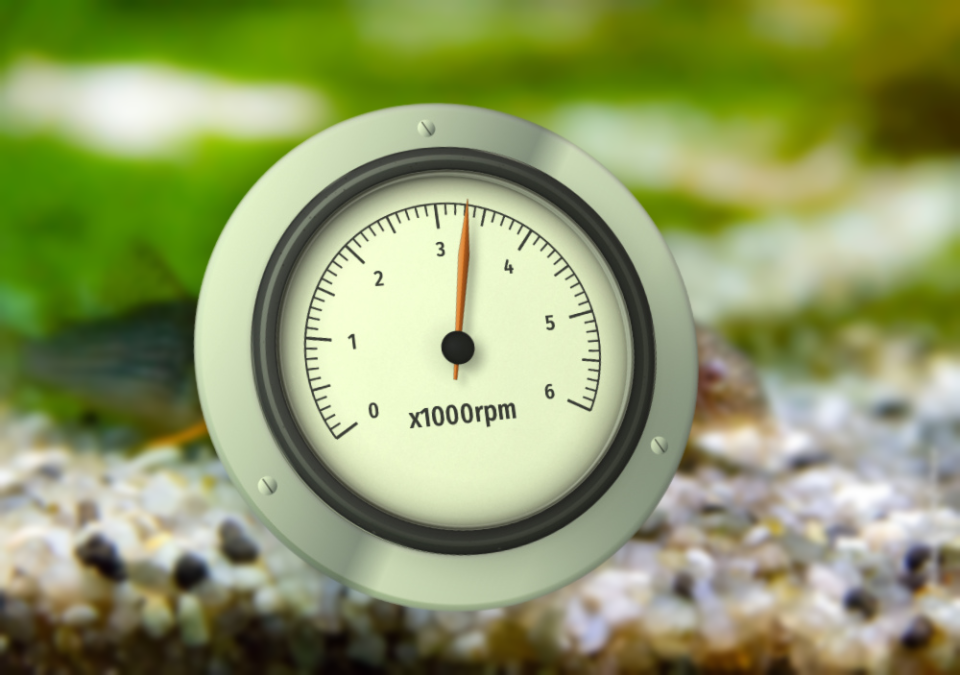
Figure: 3300
